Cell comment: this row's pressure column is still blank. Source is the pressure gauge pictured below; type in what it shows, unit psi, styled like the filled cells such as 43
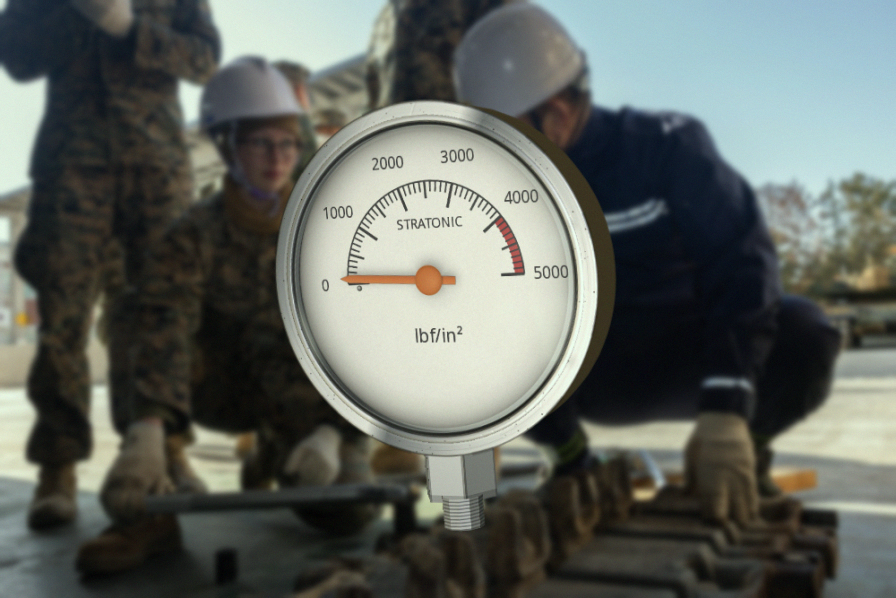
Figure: 100
